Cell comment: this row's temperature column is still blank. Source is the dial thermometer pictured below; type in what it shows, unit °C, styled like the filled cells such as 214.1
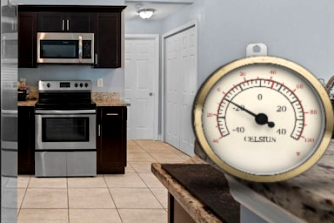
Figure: -20
